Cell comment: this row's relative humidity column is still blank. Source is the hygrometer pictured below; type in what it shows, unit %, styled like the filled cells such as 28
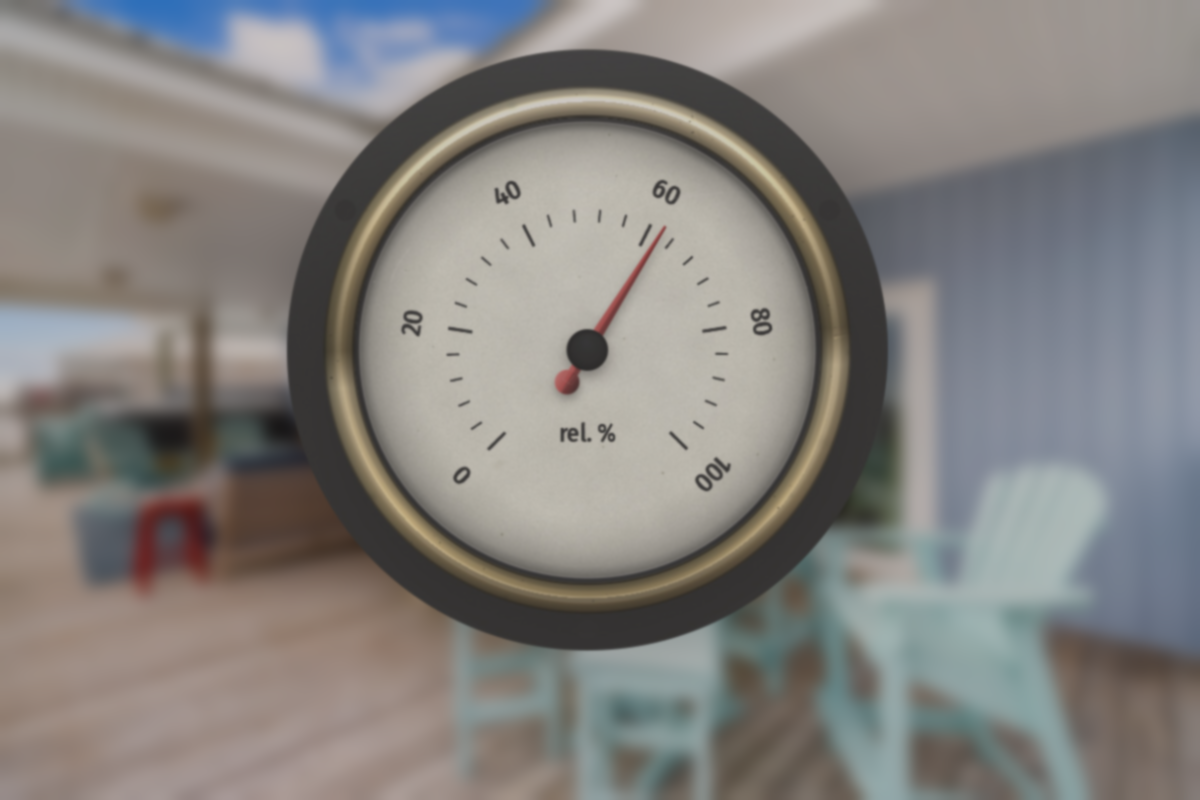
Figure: 62
